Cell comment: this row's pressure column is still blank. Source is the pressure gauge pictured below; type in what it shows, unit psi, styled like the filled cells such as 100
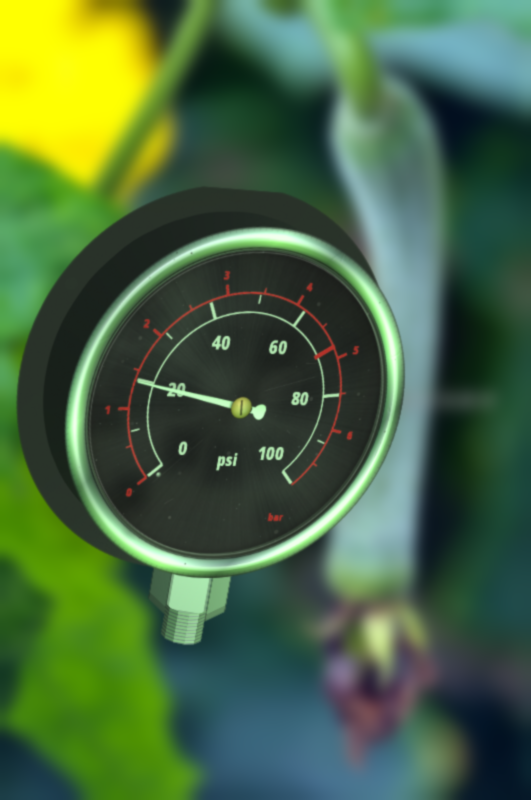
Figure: 20
